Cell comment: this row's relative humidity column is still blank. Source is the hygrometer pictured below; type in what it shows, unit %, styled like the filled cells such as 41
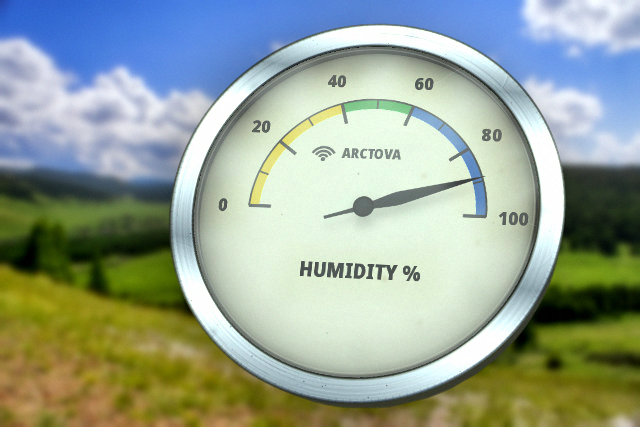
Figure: 90
